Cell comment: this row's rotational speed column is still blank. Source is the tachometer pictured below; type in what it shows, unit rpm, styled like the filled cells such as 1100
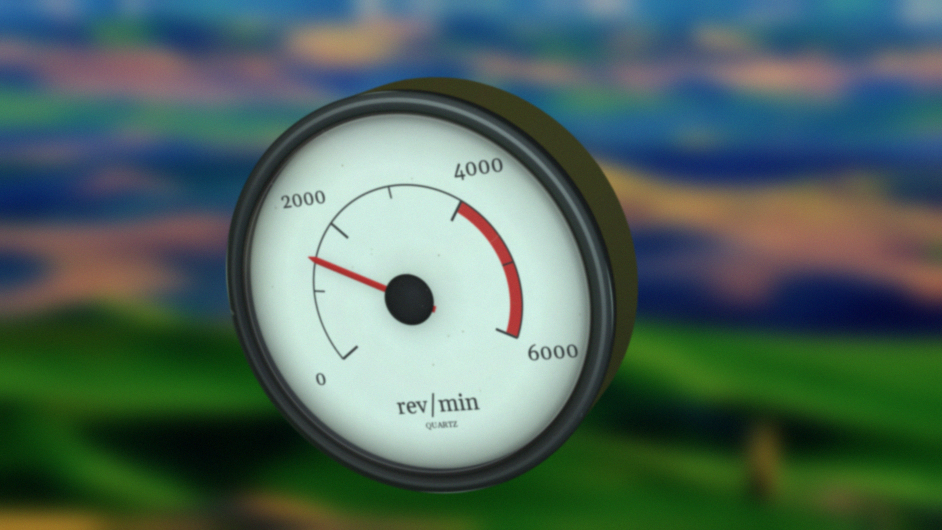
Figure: 1500
